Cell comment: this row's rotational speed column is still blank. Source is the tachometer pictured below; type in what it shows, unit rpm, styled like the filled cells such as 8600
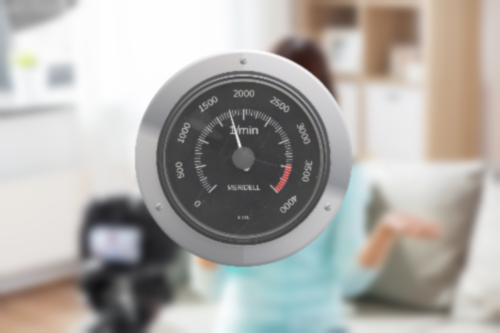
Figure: 1750
